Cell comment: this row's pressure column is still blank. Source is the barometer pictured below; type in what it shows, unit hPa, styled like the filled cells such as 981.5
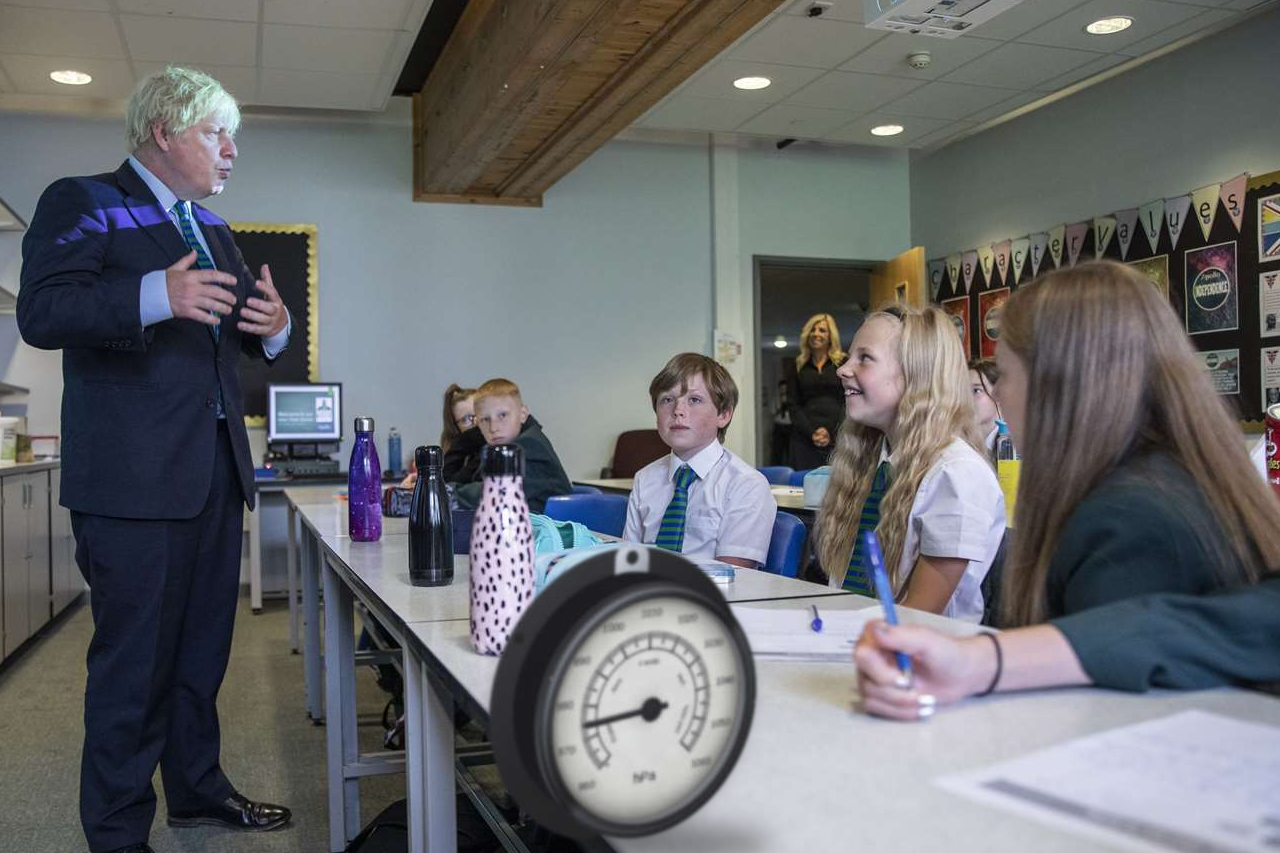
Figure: 975
